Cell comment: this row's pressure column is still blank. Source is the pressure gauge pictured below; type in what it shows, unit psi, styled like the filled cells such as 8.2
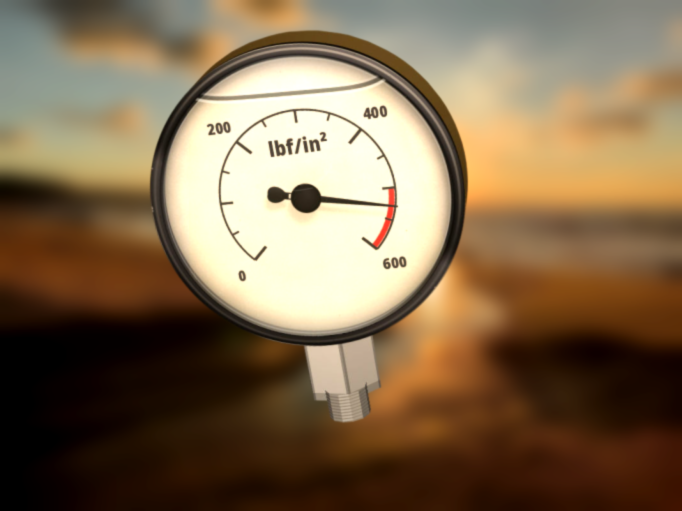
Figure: 525
